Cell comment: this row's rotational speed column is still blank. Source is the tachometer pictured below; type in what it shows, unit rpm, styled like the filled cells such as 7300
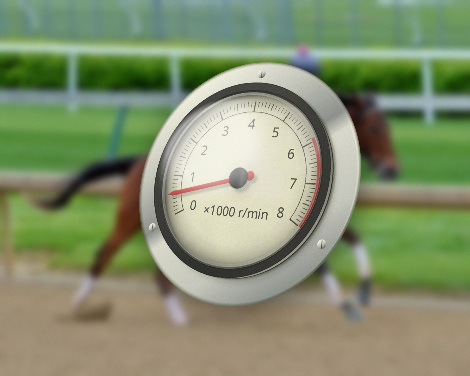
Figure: 500
